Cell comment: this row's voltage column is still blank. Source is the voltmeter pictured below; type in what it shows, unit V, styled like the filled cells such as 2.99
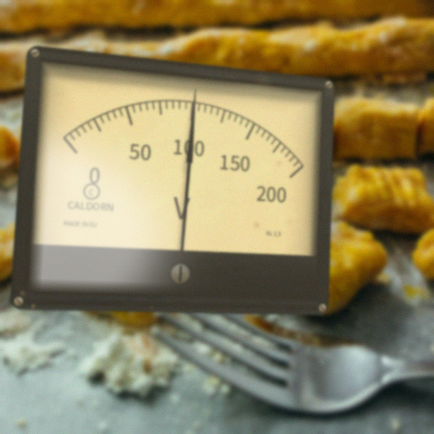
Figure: 100
